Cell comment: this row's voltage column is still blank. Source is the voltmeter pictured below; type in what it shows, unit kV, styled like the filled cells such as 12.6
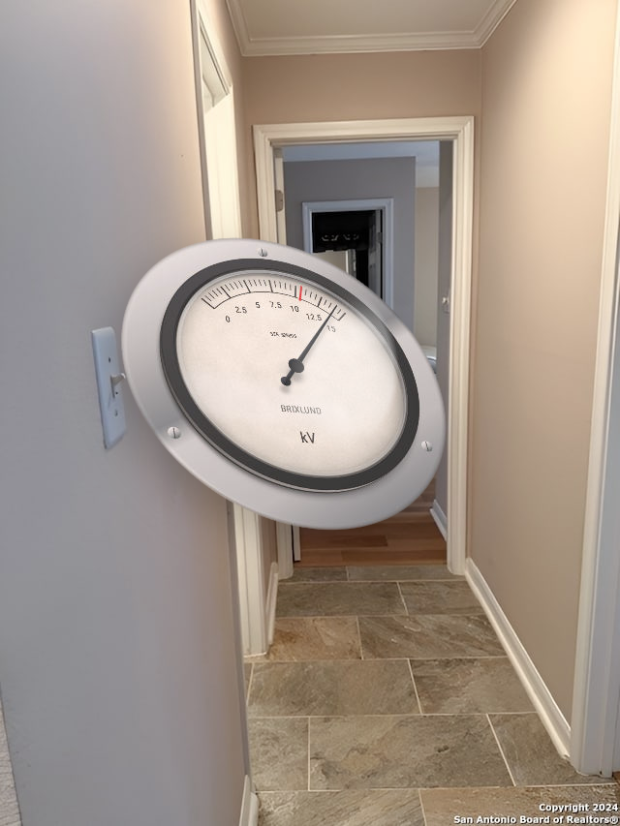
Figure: 14
